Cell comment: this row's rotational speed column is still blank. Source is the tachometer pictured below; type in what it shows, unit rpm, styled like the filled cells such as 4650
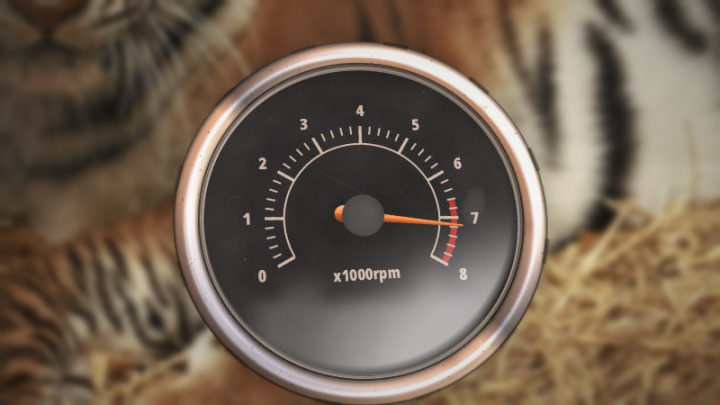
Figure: 7200
